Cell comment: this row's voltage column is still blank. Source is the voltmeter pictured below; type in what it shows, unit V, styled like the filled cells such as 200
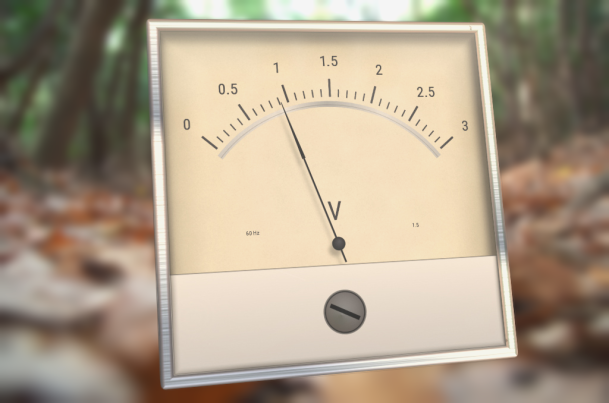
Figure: 0.9
